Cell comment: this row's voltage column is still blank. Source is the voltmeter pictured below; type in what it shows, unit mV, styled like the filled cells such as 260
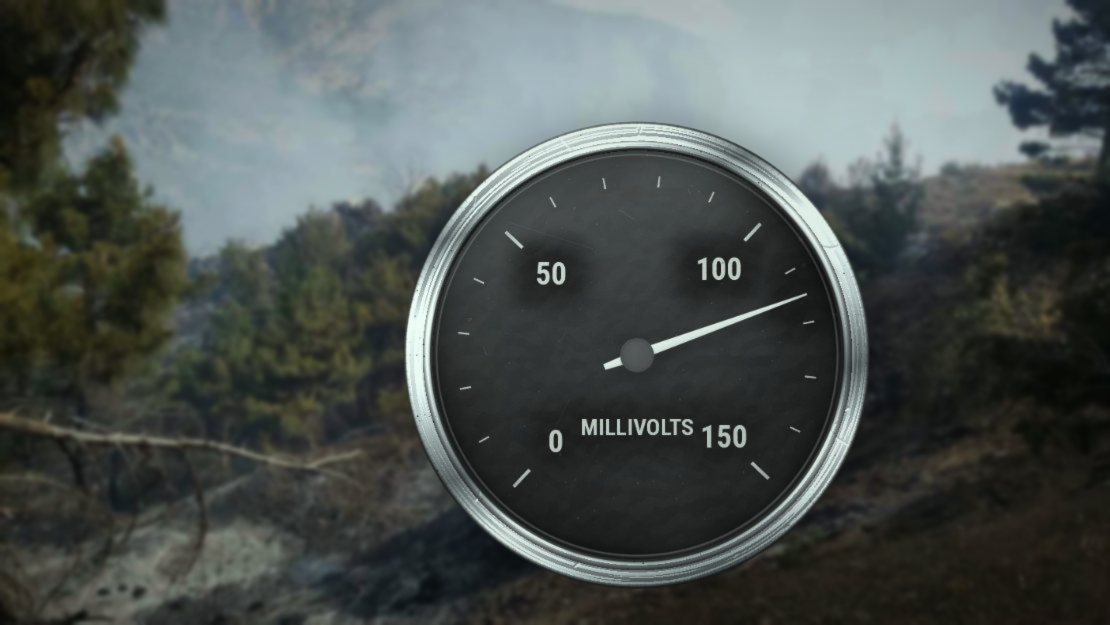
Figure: 115
